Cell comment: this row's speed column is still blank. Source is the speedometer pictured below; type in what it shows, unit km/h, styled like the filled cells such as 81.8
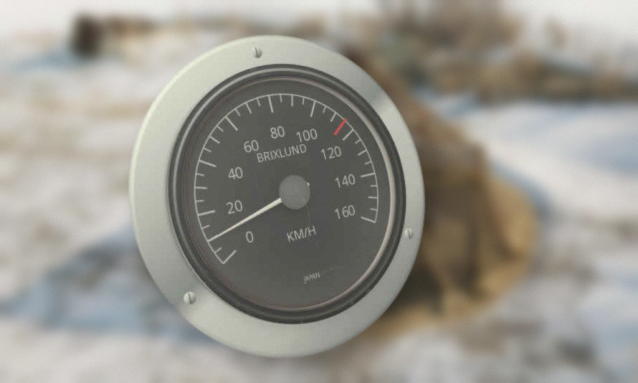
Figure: 10
